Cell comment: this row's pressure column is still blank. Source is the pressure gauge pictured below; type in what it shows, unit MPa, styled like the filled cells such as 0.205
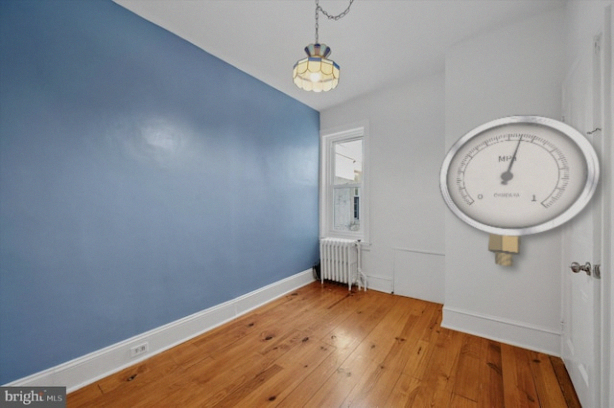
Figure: 0.55
